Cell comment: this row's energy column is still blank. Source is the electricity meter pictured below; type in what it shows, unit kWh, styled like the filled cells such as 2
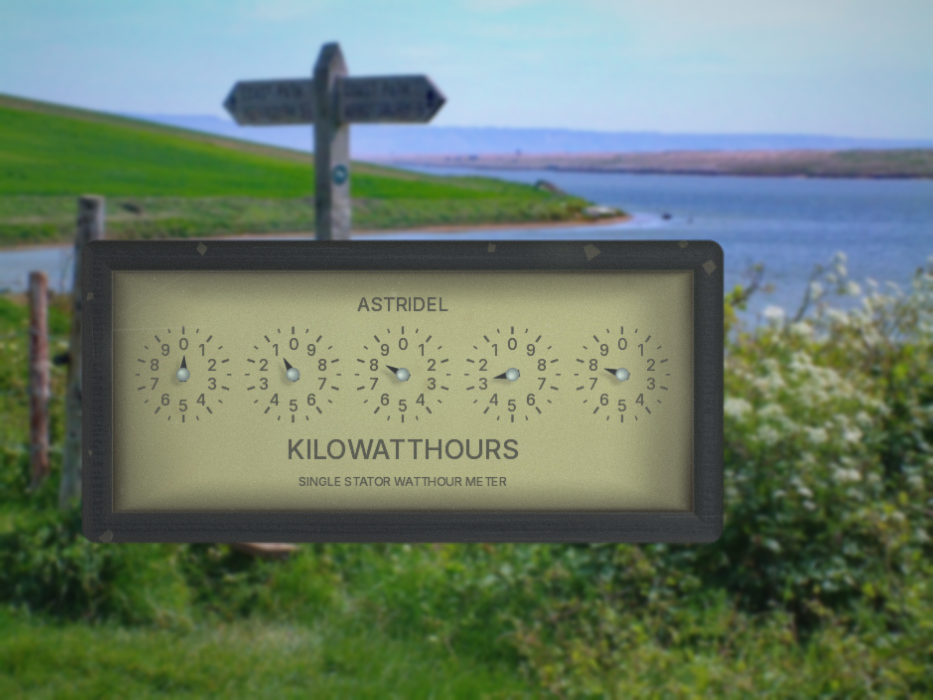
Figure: 828
